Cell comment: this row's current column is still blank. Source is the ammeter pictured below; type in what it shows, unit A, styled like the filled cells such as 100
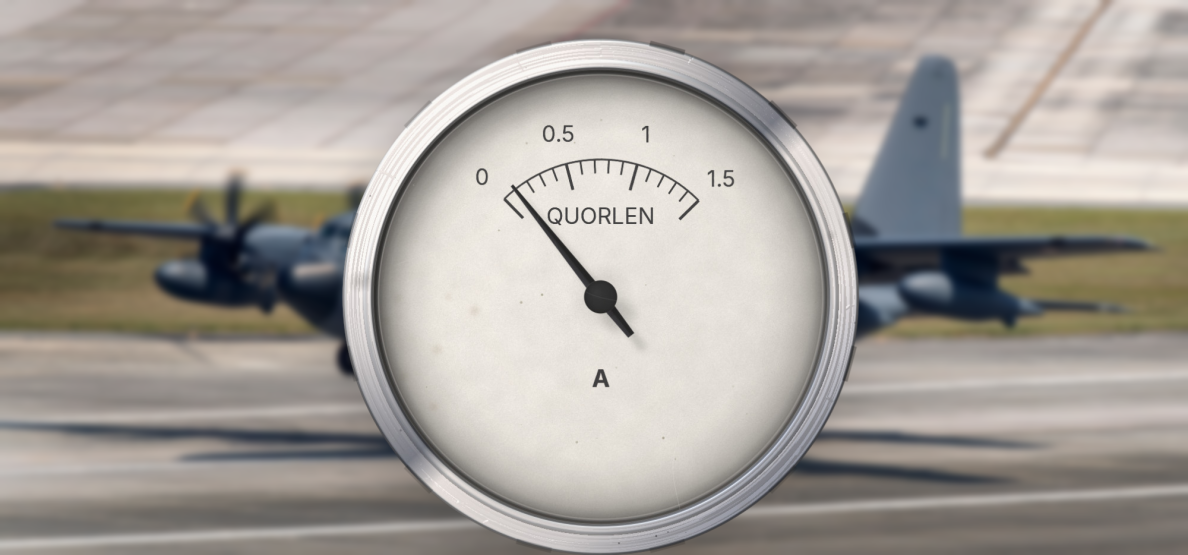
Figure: 0.1
